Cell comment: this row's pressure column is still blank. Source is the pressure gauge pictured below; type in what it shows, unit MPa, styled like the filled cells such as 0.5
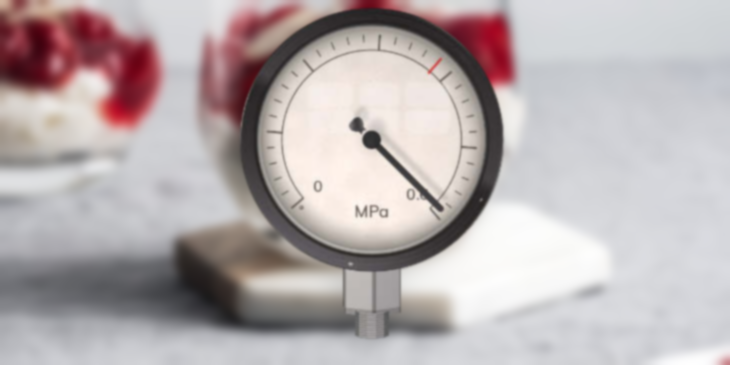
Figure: 0.59
